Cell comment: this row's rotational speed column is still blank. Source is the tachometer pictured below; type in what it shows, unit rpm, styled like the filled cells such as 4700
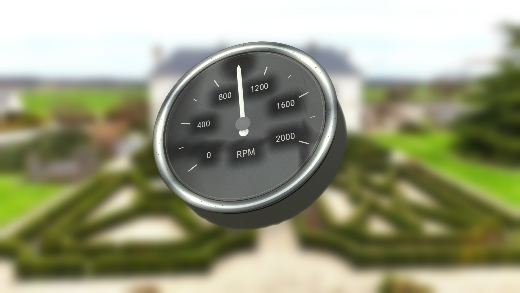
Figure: 1000
